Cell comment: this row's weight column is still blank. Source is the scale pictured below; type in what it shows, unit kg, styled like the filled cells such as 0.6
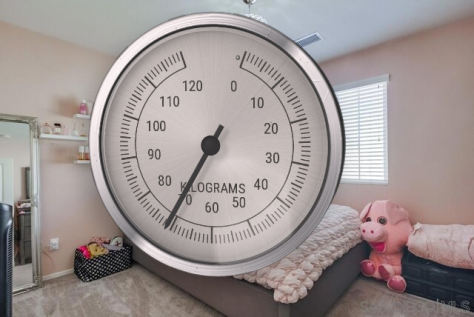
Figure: 71
